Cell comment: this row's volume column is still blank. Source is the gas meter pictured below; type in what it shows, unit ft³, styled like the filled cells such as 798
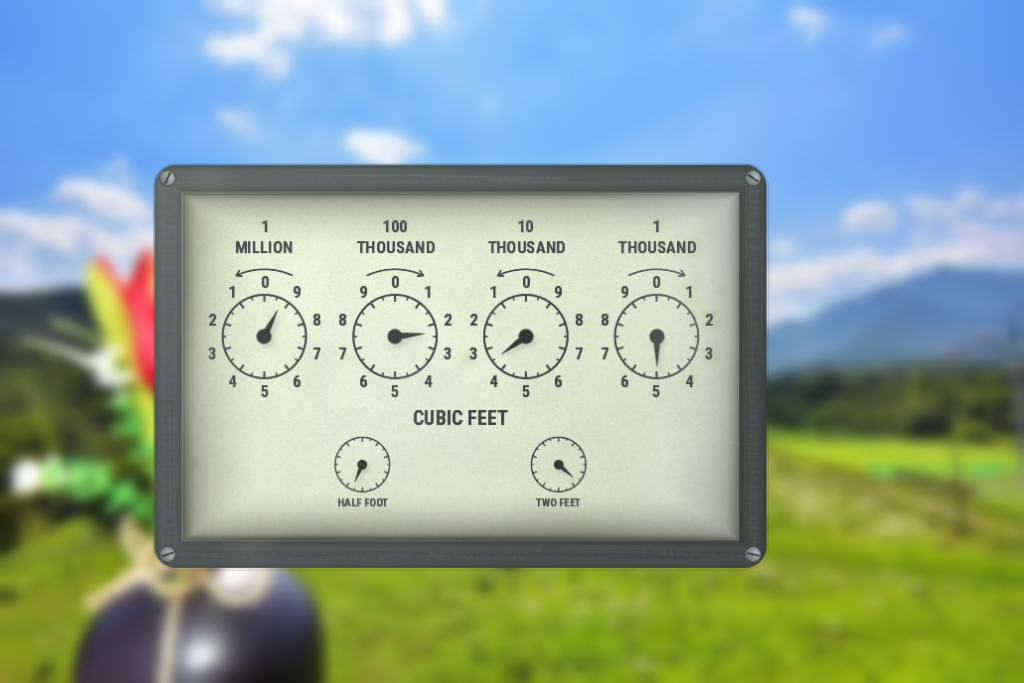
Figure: 923500
